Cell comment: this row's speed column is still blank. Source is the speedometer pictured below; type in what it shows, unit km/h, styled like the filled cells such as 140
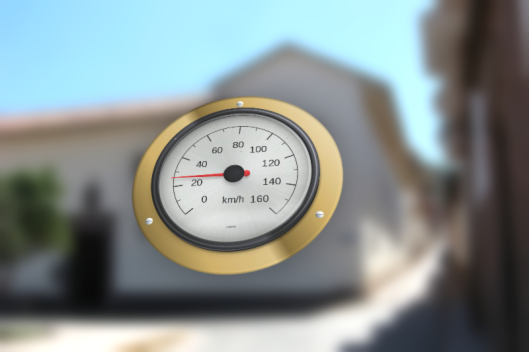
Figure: 25
